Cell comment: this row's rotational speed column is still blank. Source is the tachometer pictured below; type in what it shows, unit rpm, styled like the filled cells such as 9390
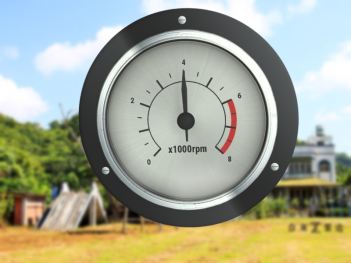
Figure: 4000
